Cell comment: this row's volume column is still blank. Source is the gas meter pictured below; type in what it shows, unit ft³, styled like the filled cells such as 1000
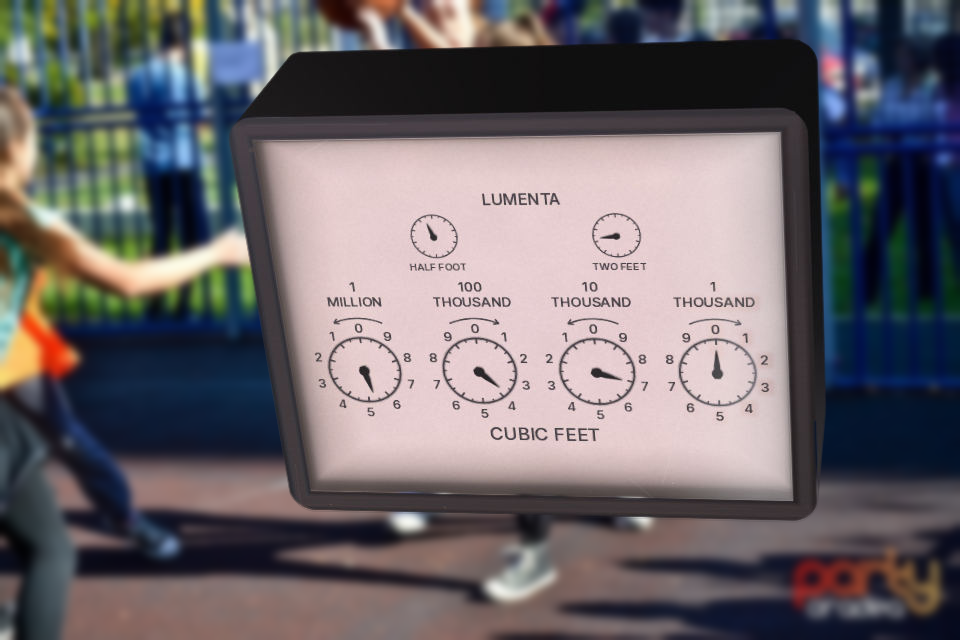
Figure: 537000
